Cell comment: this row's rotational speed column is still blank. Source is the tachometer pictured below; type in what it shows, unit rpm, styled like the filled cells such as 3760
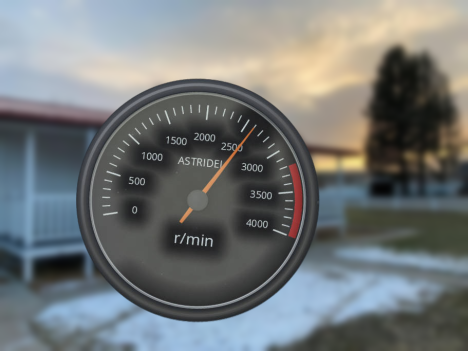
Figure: 2600
